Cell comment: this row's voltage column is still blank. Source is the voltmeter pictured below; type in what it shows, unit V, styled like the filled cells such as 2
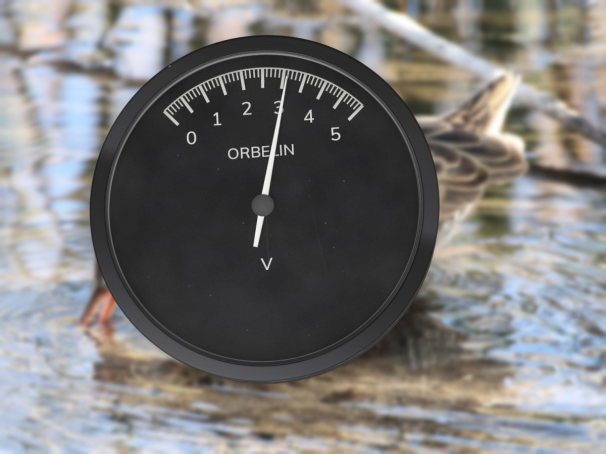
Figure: 3.1
